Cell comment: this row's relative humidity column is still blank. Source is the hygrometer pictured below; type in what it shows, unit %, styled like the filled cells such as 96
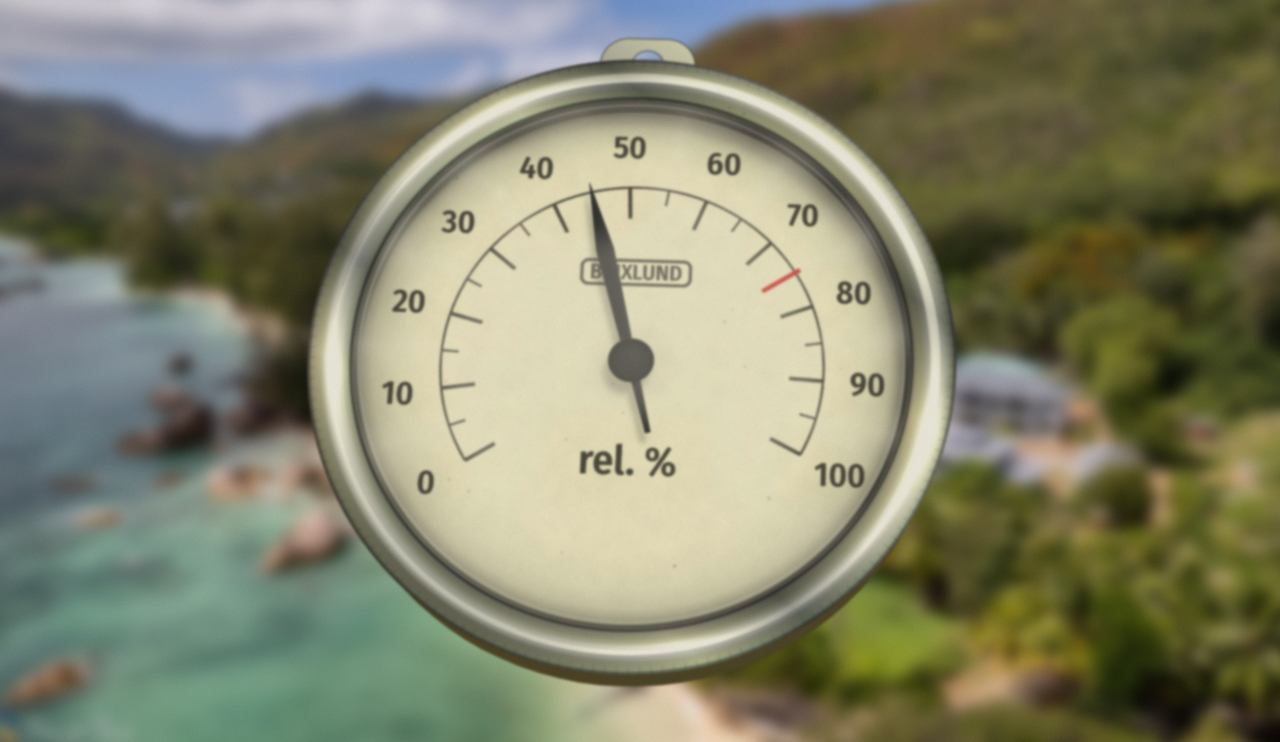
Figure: 45
